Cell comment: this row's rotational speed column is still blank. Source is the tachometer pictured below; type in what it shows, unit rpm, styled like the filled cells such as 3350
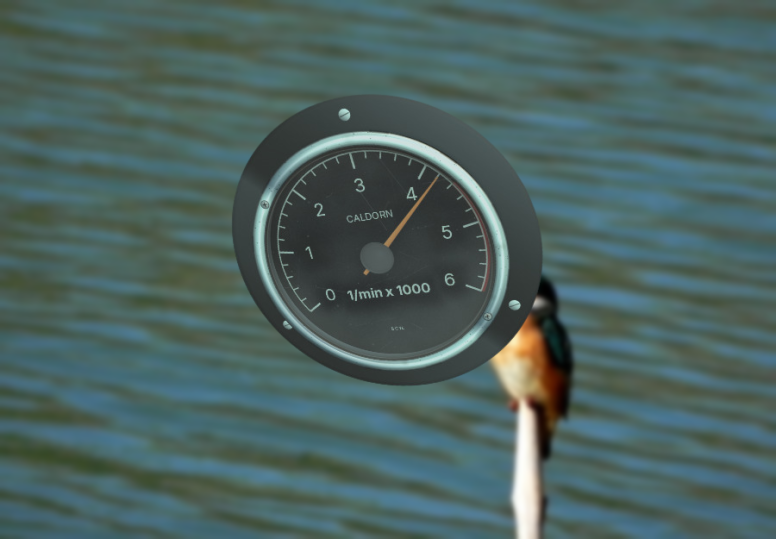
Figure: 4200
